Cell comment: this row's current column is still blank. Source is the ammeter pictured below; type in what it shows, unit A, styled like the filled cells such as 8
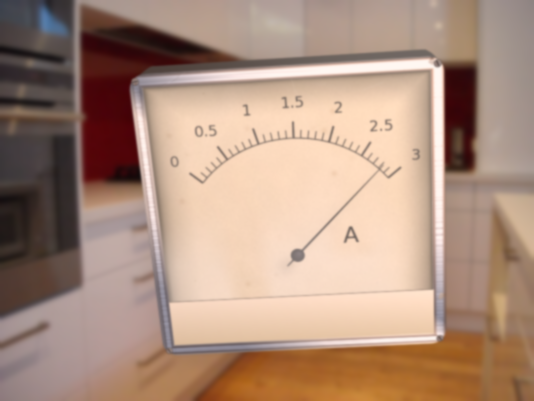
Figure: 2.8
